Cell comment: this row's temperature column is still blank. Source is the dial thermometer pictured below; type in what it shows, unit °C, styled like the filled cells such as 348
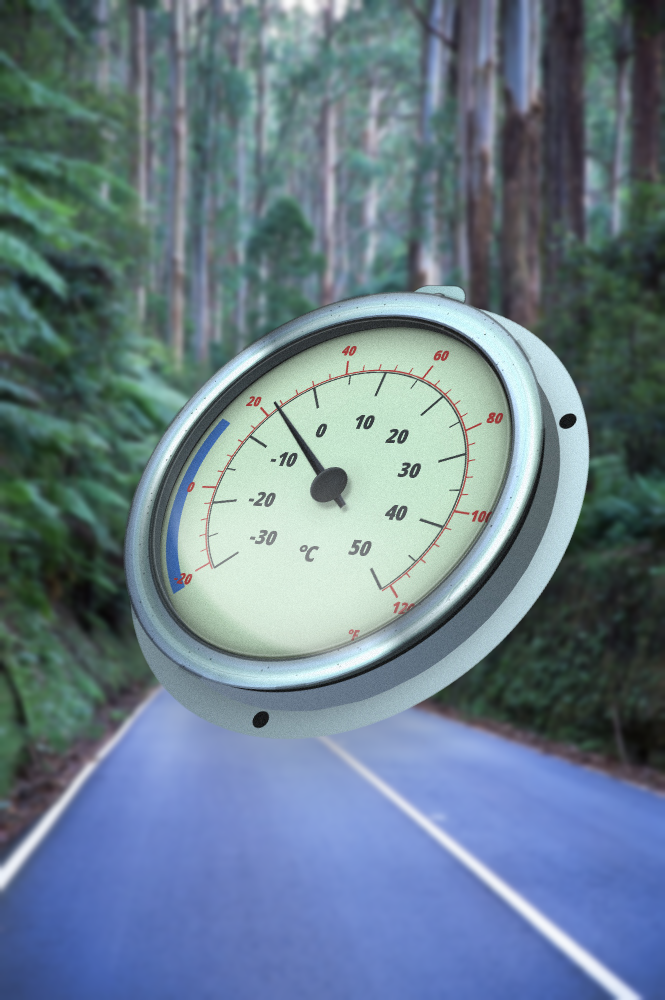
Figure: -5
